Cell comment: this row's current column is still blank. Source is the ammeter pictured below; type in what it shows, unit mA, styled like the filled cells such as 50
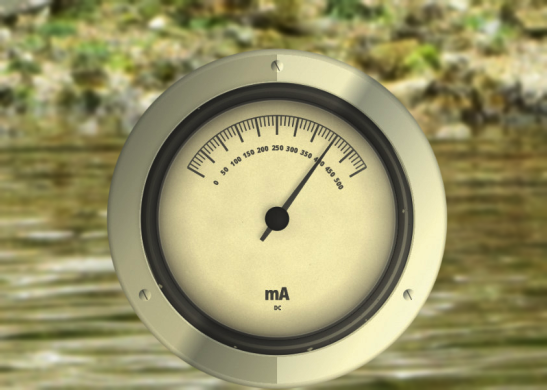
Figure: 400
